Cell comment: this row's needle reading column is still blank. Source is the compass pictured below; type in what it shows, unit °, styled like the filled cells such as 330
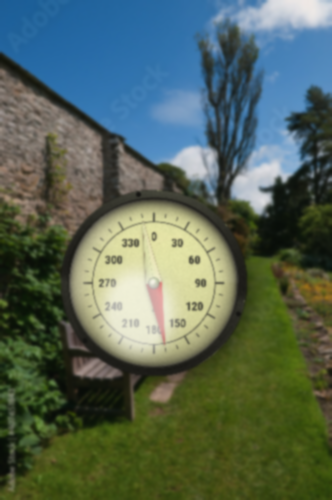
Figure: 170
